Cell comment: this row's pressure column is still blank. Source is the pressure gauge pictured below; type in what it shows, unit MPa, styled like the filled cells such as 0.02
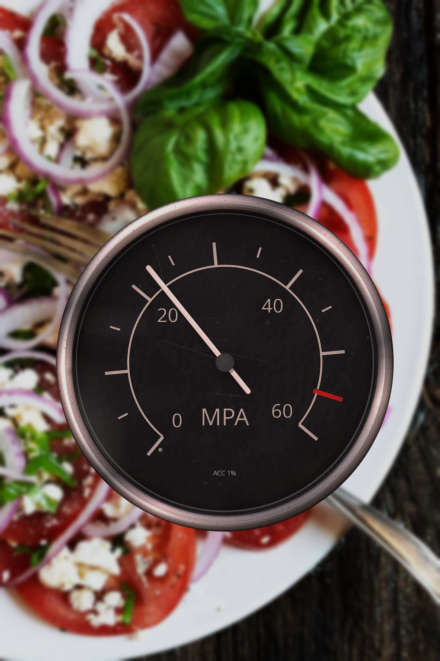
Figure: 22.5
